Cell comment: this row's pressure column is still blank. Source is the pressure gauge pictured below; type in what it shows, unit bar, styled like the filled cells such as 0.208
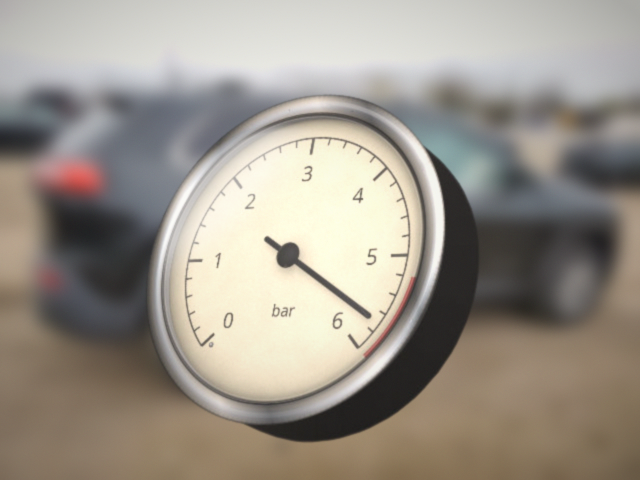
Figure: 5.7
